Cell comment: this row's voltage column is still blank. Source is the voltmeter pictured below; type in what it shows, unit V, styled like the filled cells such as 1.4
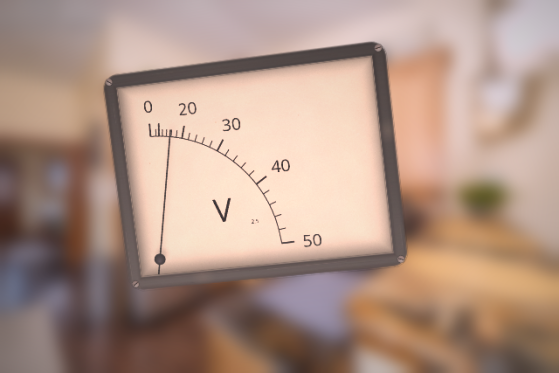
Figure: 16
